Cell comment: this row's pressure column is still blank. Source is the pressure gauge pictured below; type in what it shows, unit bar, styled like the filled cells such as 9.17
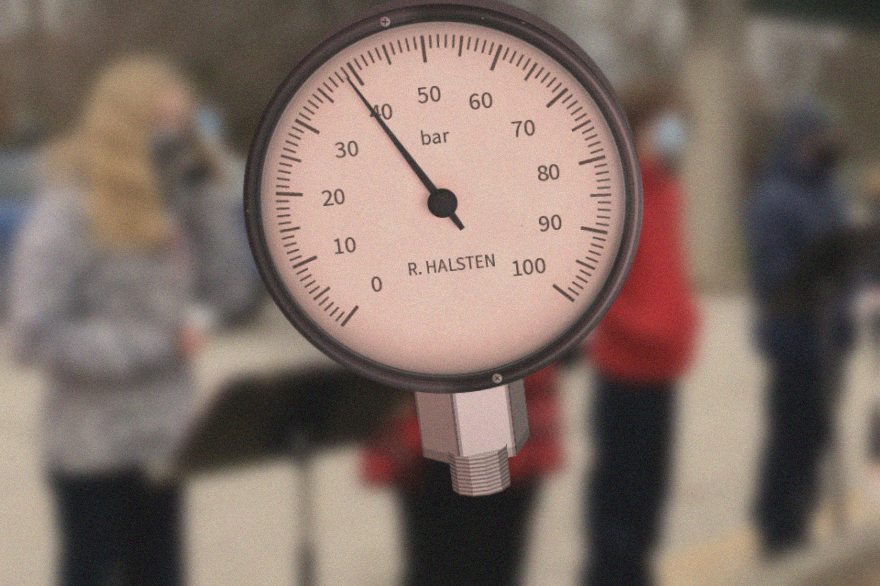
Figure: 39
